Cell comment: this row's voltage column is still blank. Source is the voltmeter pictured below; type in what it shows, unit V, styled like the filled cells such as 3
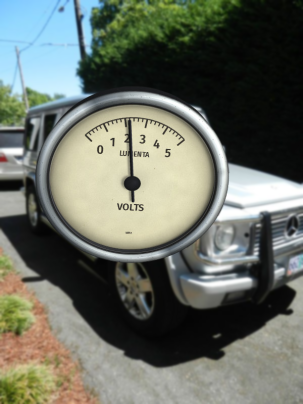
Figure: 2.2
